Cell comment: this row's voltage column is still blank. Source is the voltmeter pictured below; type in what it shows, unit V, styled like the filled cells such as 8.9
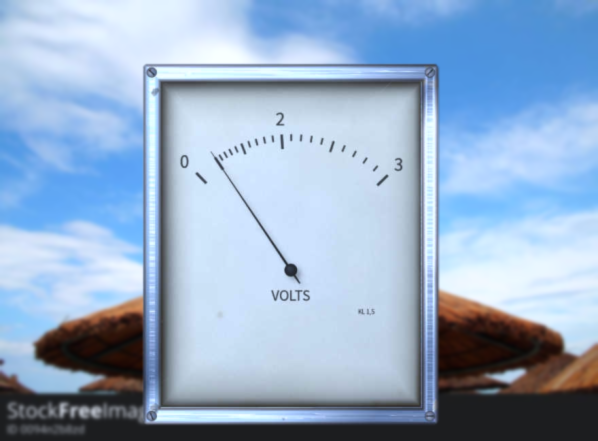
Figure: 1
